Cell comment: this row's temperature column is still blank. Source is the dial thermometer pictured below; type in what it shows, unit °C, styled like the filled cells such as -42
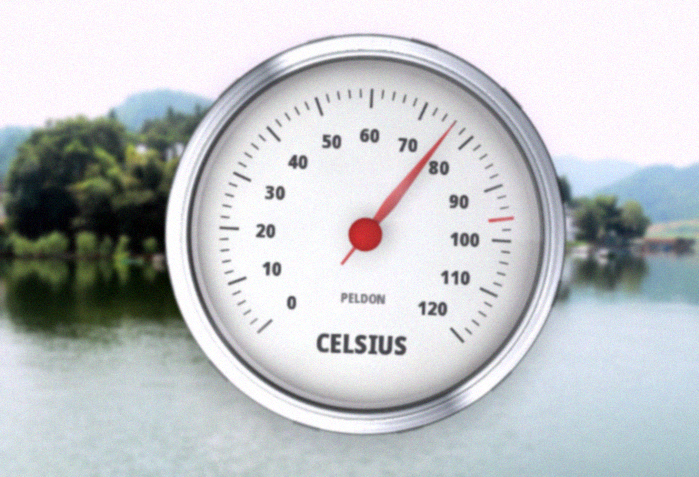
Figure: 76
